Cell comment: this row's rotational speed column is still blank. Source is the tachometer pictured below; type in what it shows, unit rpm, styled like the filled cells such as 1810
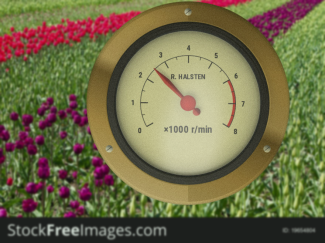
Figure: 2500
